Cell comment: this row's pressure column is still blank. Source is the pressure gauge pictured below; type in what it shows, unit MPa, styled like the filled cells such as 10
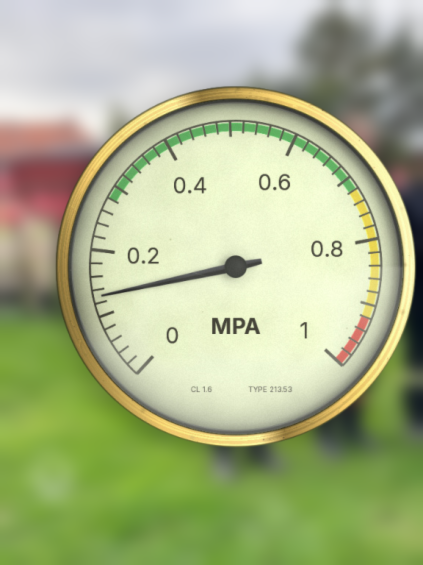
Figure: 0.13
